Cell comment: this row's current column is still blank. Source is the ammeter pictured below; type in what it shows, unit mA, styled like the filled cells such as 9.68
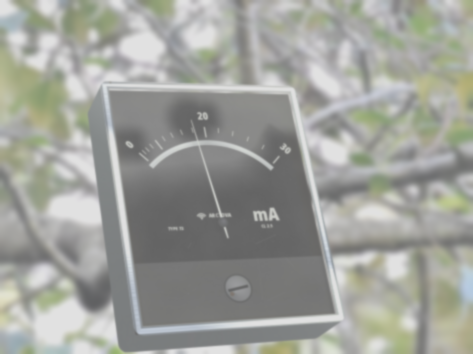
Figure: 18
